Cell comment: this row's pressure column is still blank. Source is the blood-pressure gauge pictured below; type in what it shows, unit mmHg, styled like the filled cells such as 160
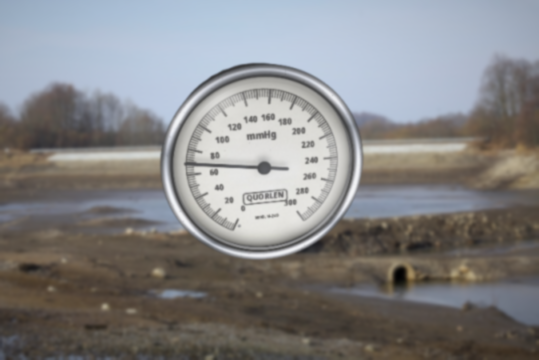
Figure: 70
